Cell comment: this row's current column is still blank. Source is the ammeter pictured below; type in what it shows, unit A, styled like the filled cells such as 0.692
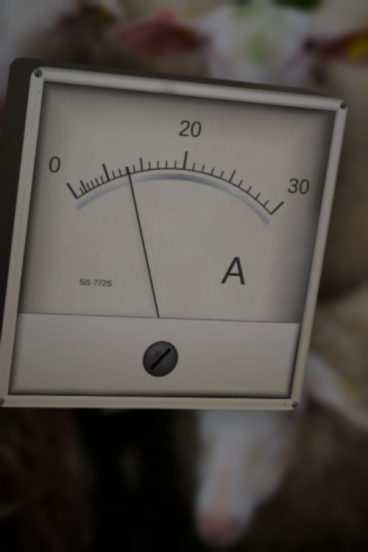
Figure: 13
